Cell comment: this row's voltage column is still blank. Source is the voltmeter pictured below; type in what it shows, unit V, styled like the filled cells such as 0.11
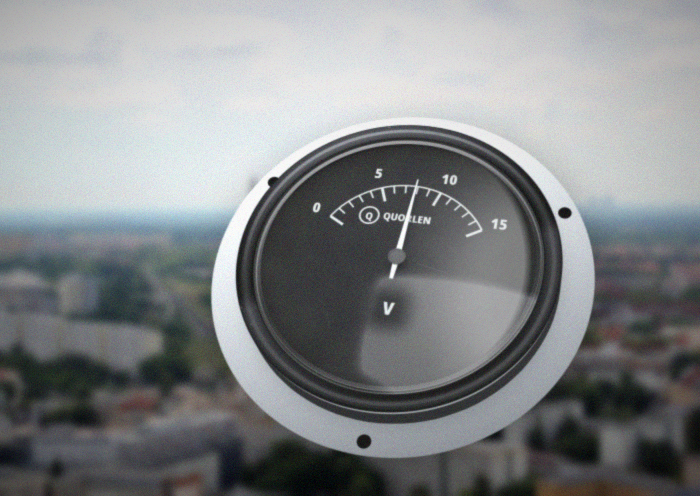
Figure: 8
